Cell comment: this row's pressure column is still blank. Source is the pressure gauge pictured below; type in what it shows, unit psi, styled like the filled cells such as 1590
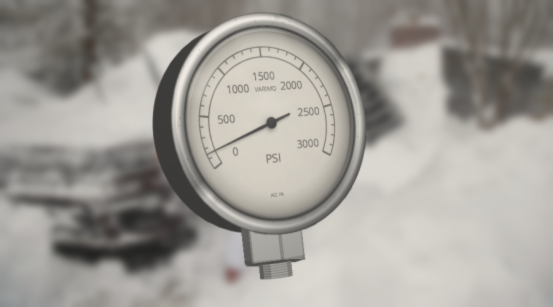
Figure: 150
